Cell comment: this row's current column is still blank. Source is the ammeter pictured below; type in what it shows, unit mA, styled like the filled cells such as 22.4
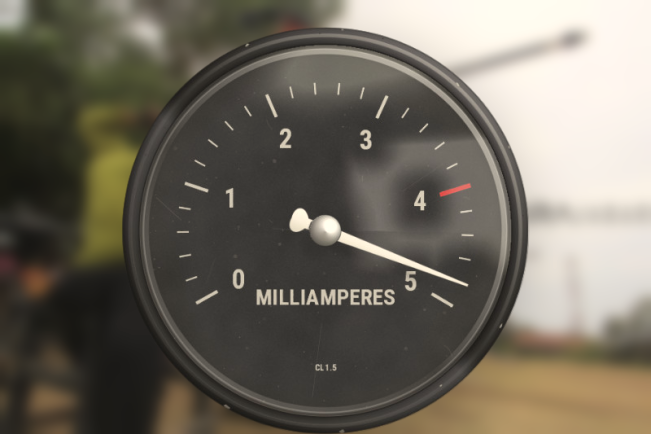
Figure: 4.8
